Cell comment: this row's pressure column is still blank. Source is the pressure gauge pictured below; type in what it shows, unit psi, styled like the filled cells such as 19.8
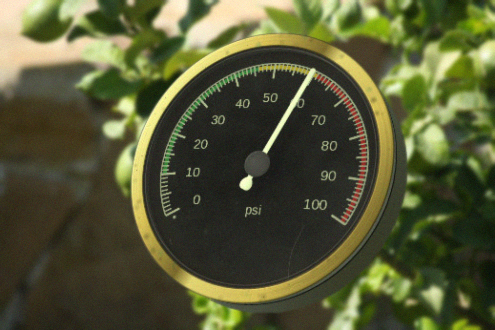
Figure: 60
